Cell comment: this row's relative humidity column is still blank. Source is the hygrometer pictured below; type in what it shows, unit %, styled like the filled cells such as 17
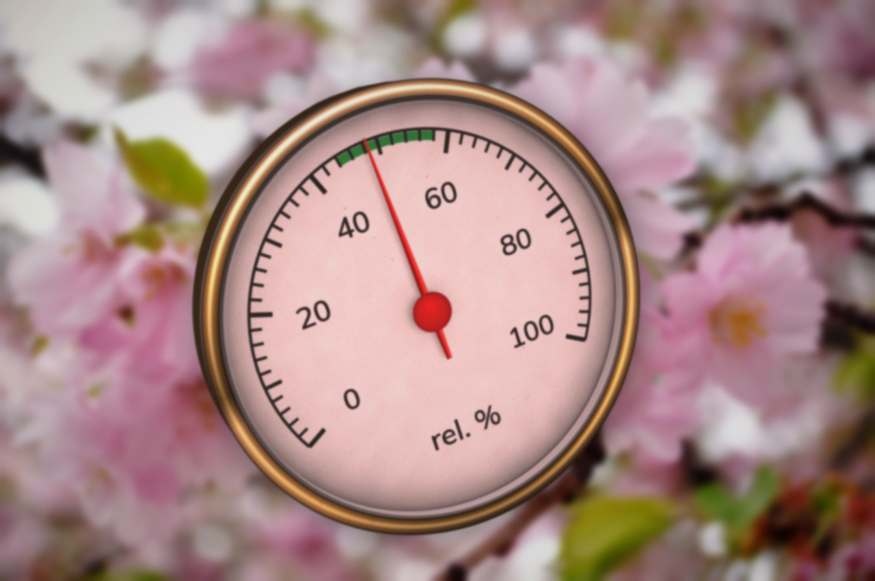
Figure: 48
